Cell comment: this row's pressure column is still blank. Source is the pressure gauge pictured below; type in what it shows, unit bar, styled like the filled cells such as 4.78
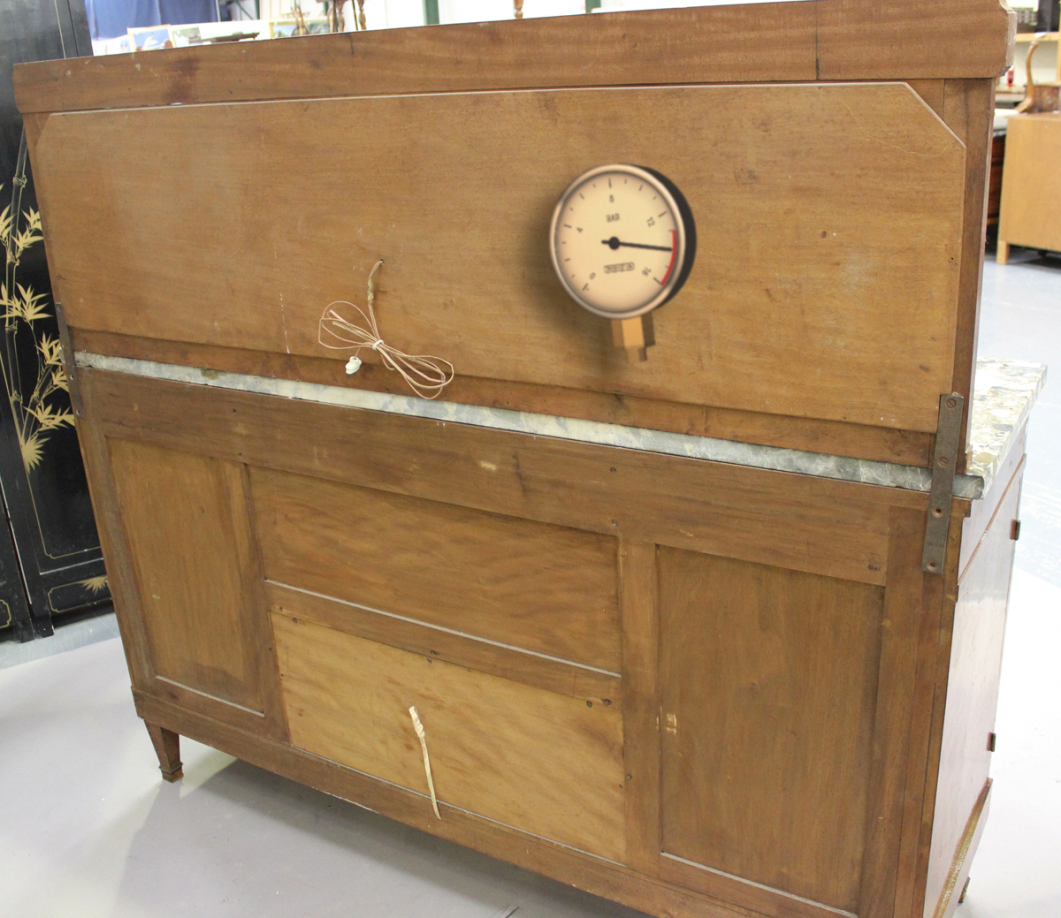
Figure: 14
